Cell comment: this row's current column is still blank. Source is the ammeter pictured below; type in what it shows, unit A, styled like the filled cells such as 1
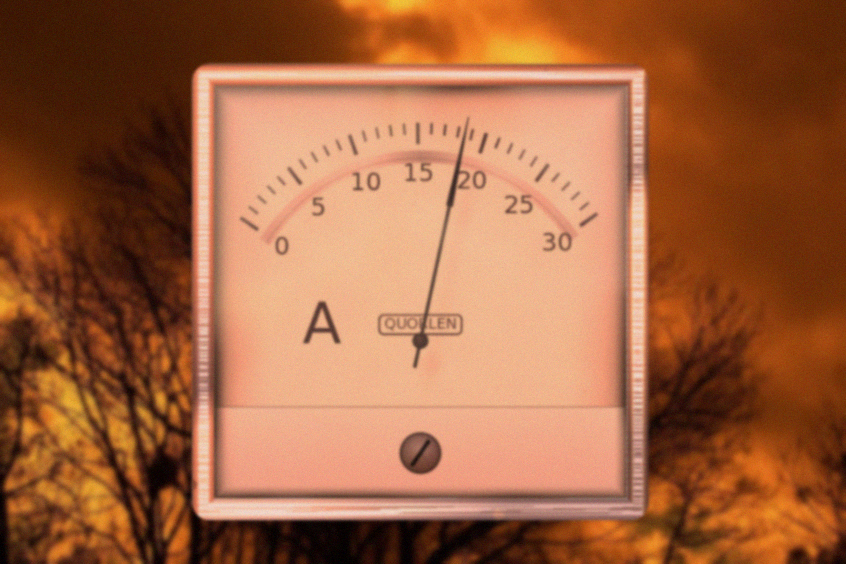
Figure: 18.5
